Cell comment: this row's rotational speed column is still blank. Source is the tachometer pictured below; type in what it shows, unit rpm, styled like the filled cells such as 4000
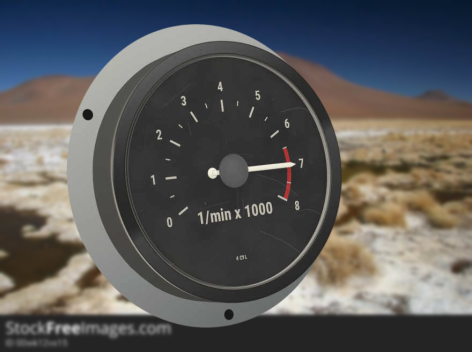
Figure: 7000
